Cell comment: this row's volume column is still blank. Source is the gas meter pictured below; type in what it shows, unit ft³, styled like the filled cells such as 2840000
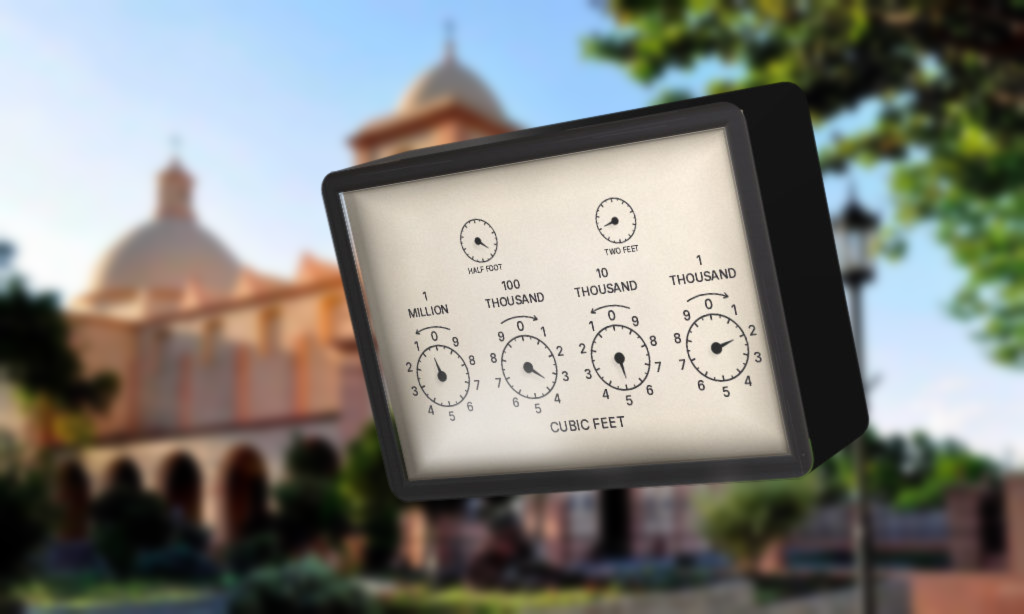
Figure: 35200
